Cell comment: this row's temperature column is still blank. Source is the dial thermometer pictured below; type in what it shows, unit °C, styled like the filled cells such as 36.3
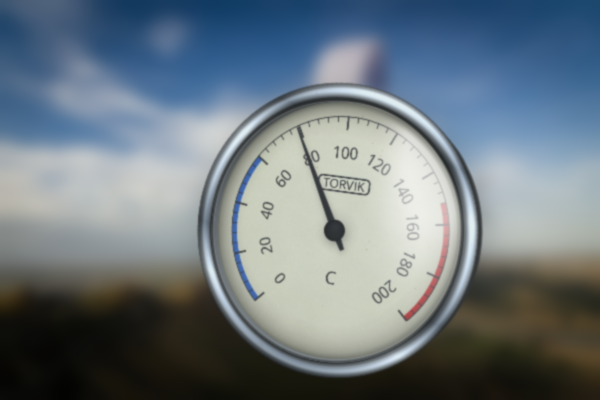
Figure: 80
